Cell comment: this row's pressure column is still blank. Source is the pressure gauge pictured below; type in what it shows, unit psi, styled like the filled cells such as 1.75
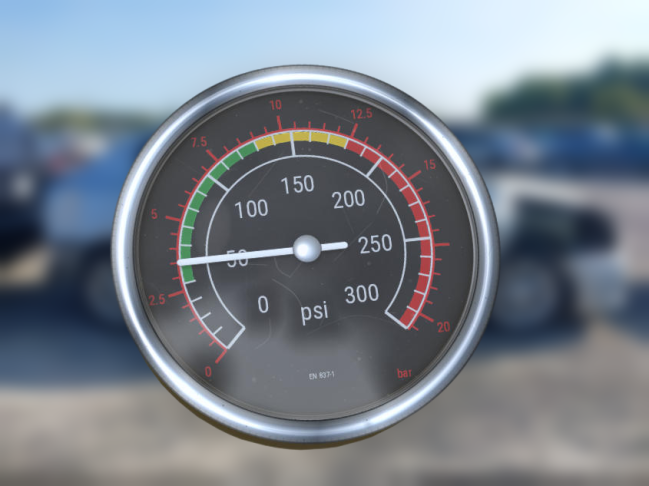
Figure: 50
